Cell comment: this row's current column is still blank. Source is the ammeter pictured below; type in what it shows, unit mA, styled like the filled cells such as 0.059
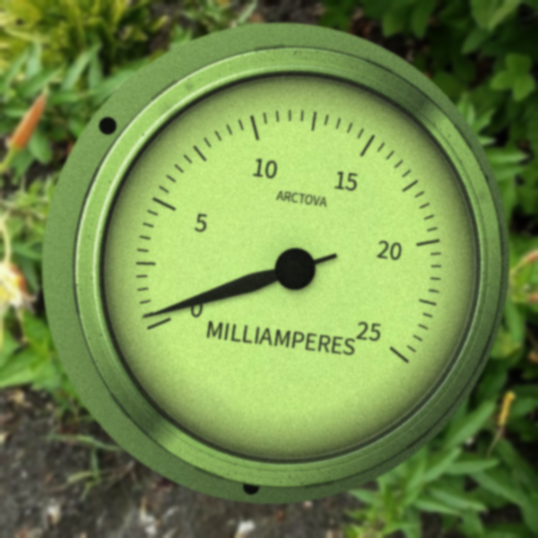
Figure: 0.5
